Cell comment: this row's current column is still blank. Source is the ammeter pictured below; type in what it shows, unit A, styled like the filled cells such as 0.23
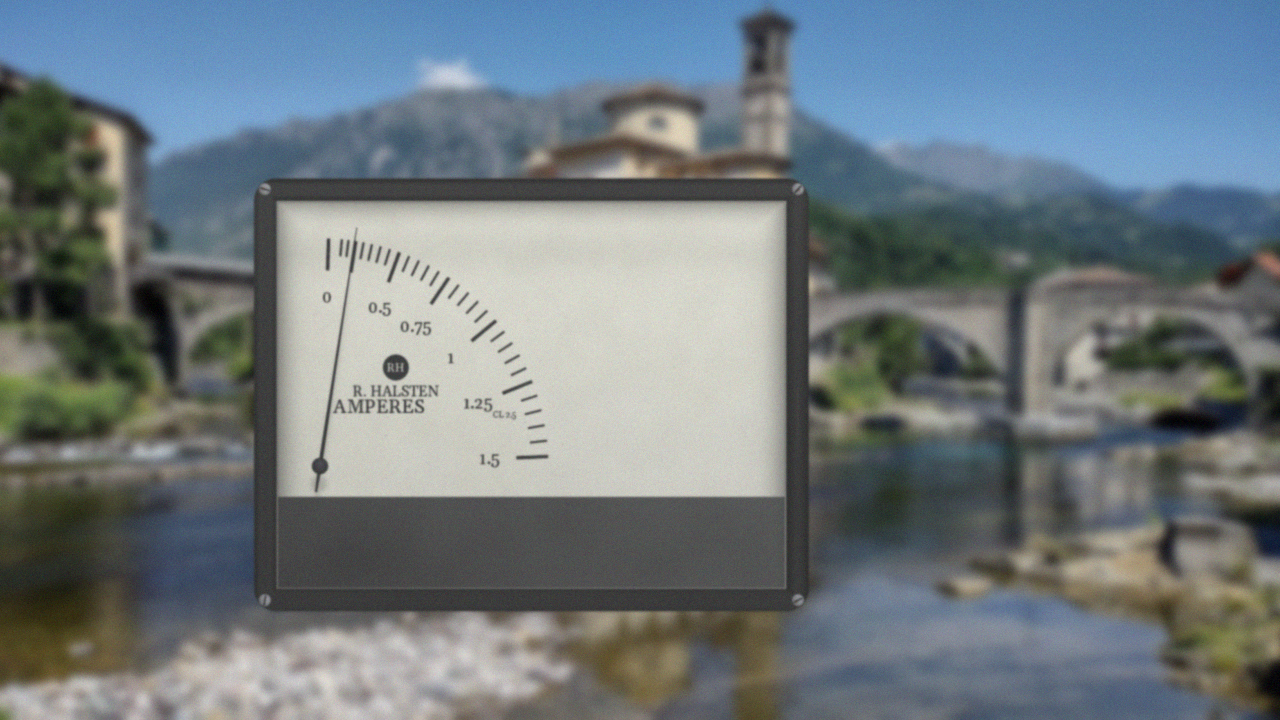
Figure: 0.25
